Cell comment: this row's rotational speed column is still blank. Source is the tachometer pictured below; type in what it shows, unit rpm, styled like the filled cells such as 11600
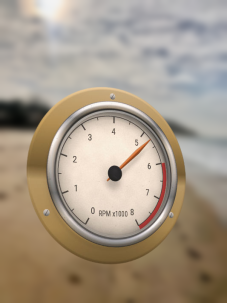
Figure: 5250
